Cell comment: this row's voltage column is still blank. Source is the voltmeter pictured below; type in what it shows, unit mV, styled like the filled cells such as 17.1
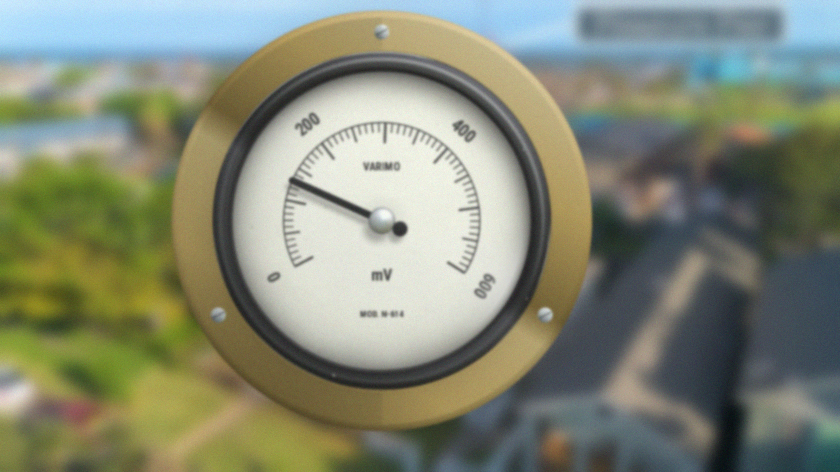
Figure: 130
